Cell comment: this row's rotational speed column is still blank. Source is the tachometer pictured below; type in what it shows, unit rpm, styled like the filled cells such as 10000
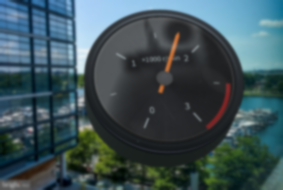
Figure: 1750
